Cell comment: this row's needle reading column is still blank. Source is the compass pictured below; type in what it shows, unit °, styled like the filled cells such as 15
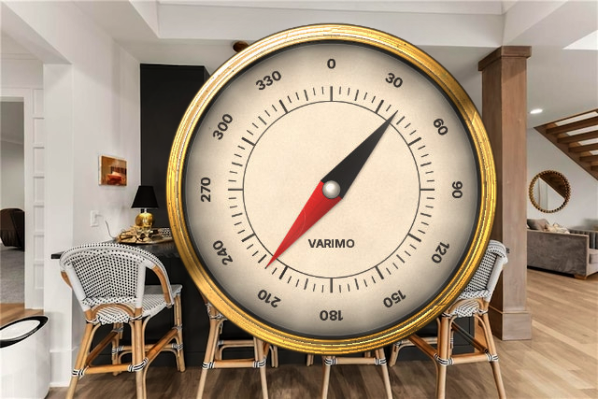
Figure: 220
